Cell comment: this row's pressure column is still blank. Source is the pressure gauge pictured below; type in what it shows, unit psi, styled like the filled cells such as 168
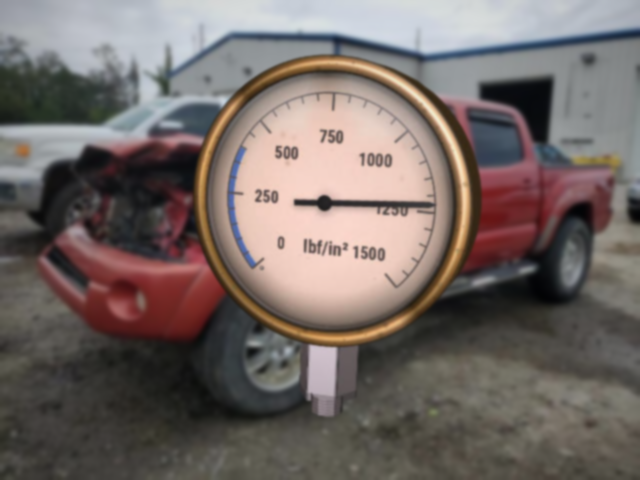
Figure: 1225
